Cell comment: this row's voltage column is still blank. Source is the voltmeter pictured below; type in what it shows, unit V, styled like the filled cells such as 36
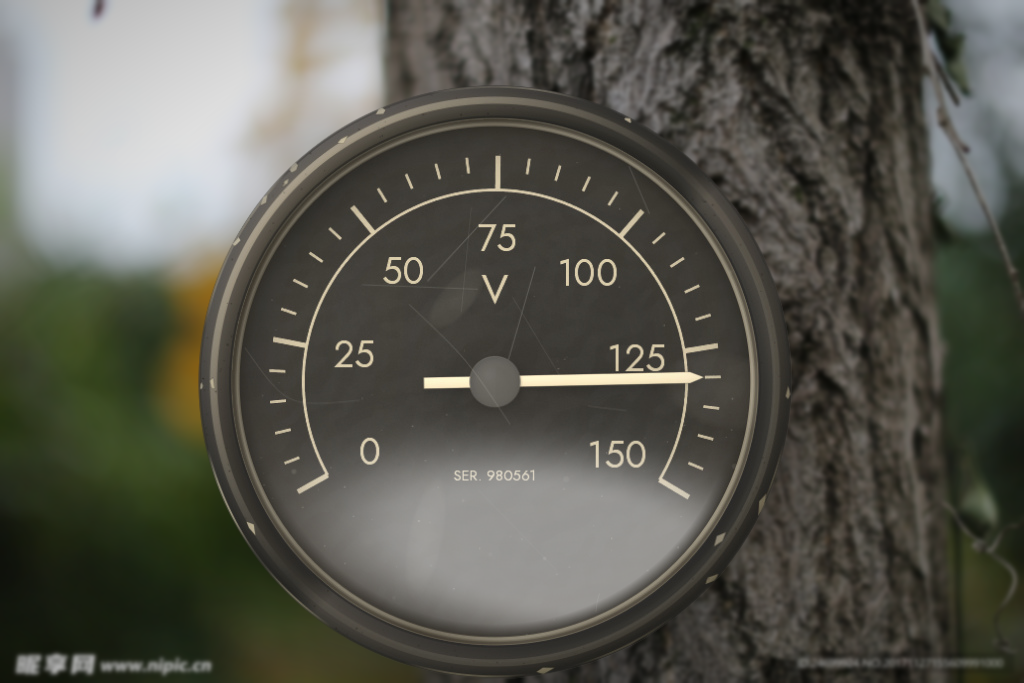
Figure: 130
